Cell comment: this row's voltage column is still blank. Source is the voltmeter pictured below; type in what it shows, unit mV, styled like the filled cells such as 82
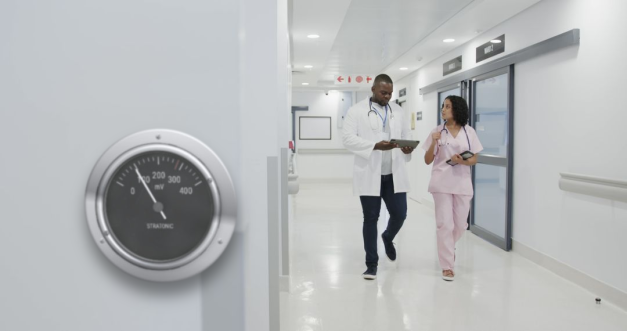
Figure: 100
